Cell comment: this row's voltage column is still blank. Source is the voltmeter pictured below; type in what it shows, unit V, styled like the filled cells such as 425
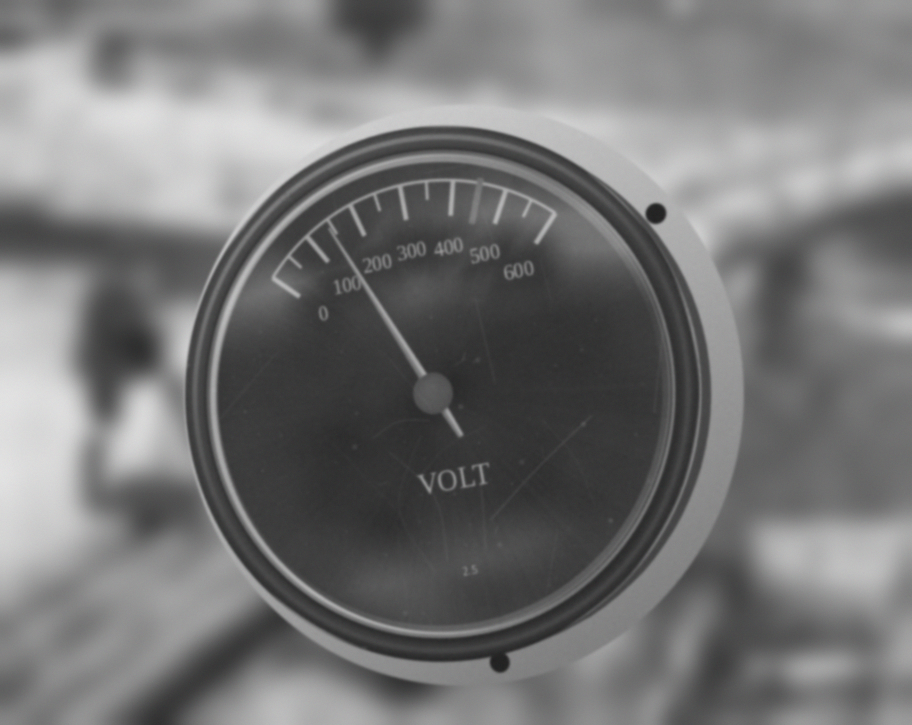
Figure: 150
